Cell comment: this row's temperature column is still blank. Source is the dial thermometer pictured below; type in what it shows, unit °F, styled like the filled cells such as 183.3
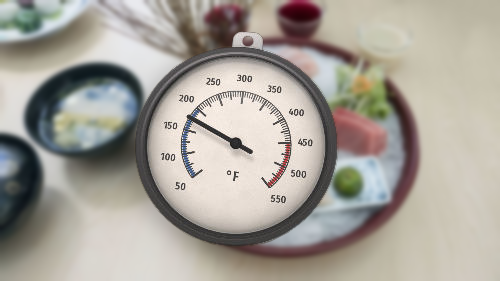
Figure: 175
